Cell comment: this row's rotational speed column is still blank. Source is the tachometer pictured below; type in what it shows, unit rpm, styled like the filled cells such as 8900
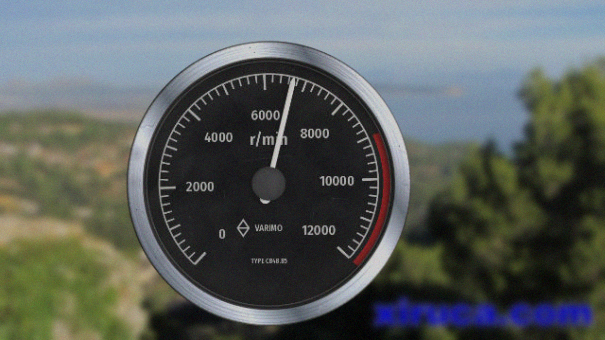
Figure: 6700
